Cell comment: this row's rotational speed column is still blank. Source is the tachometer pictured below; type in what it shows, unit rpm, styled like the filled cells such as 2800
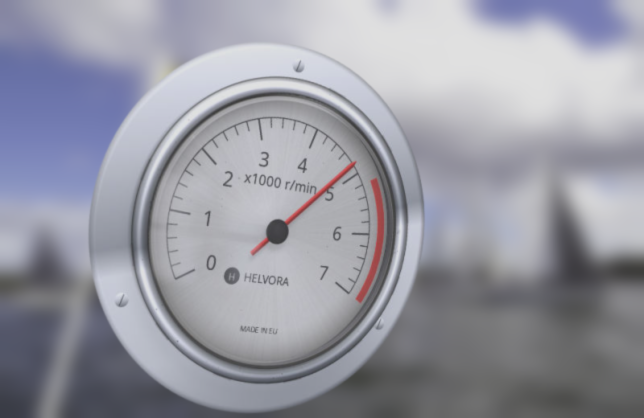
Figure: 4800
